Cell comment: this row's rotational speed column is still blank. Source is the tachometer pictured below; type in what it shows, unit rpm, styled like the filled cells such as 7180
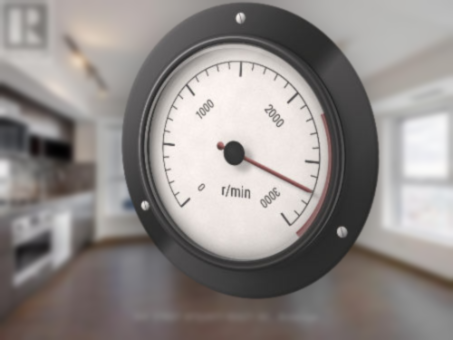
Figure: 2700
